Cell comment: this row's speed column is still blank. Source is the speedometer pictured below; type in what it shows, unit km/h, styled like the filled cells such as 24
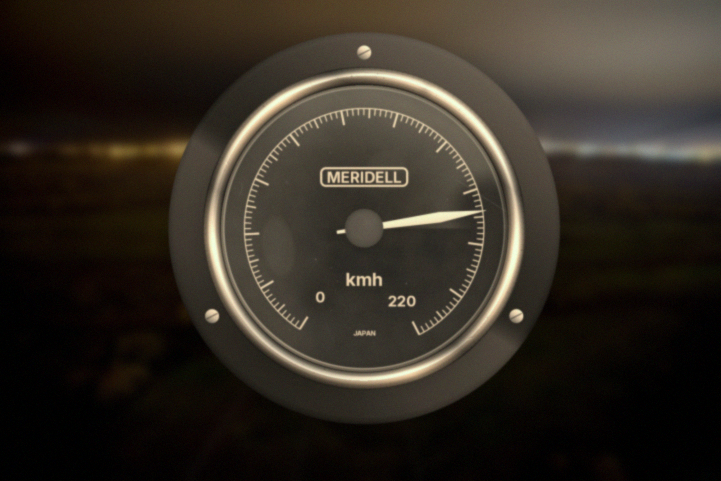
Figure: 168
